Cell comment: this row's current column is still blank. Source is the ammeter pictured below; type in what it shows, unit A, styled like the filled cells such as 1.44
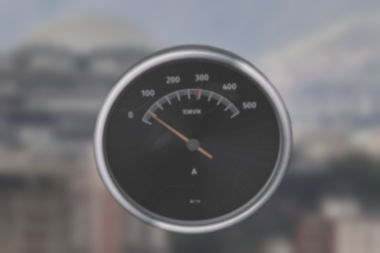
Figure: 50
